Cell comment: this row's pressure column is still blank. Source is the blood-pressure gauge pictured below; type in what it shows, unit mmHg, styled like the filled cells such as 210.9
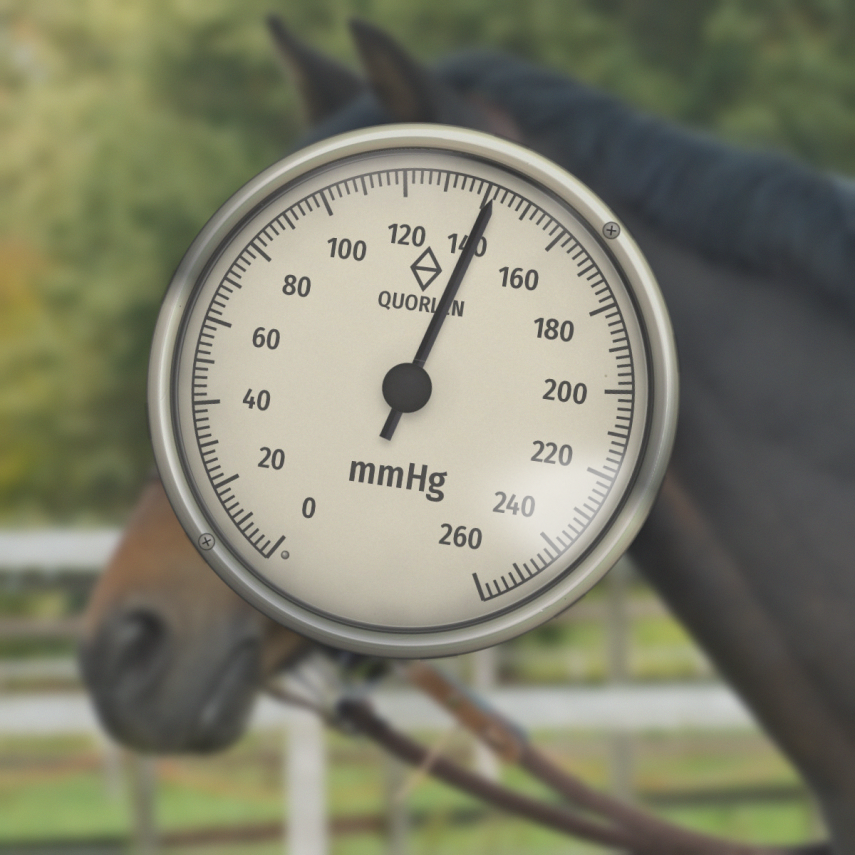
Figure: 142
